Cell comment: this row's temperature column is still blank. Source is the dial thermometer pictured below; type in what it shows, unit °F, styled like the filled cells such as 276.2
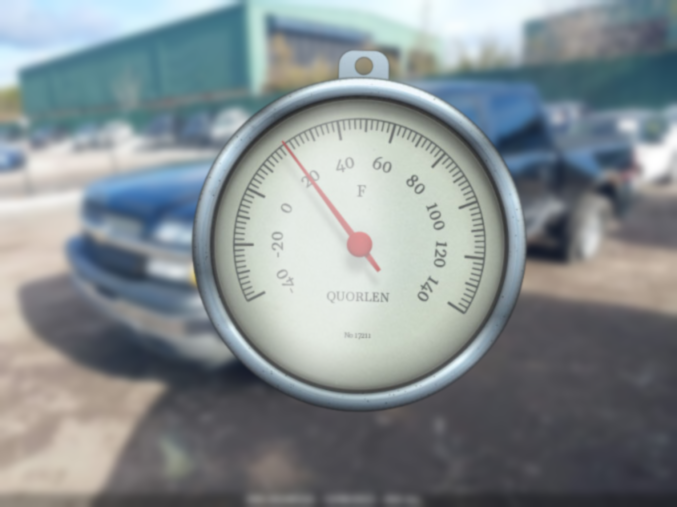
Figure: 20
